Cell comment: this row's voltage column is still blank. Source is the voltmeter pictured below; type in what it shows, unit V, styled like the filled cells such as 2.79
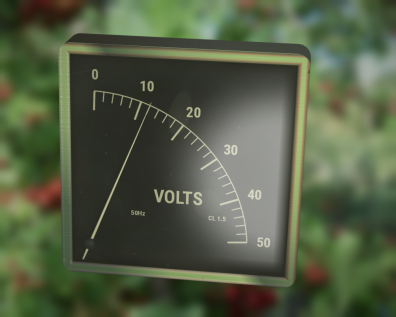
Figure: 12
